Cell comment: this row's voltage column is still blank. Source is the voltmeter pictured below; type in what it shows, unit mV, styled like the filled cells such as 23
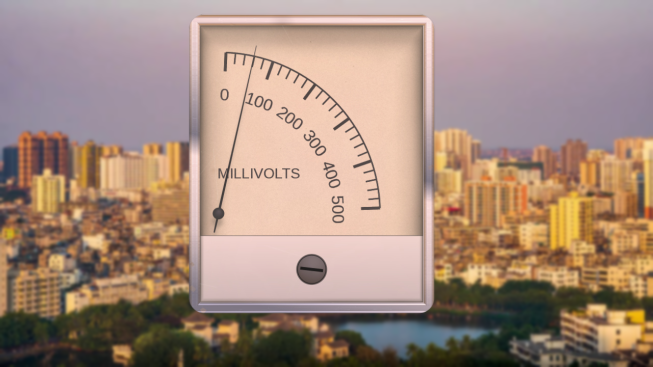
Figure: 60
